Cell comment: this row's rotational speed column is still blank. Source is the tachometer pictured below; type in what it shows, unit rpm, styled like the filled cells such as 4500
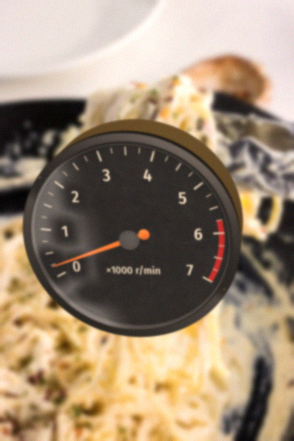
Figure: 250
